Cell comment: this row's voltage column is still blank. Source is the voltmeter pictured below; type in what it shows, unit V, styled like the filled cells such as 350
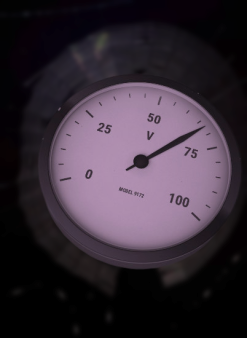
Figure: 67.5
